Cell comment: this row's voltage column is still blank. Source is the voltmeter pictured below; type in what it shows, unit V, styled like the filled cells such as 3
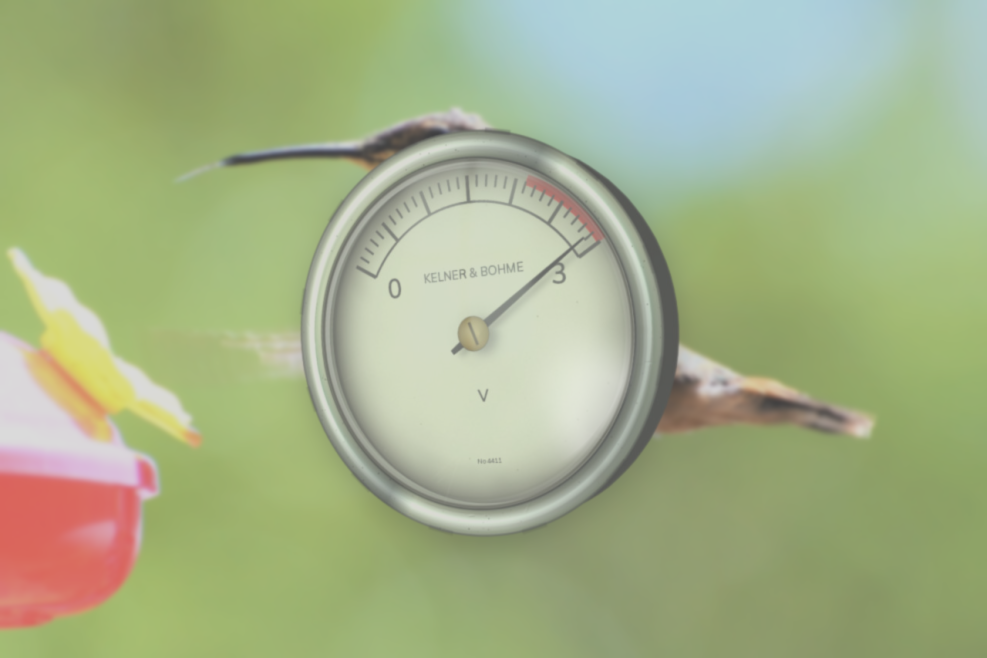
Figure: 2.9
